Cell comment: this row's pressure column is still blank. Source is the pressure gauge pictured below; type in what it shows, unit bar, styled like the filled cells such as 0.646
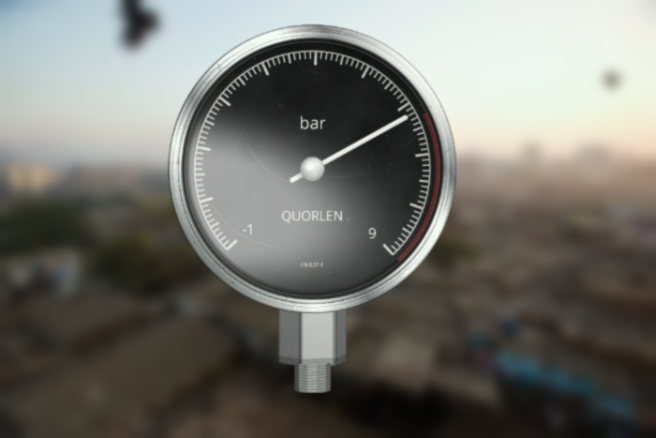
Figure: 6.2
